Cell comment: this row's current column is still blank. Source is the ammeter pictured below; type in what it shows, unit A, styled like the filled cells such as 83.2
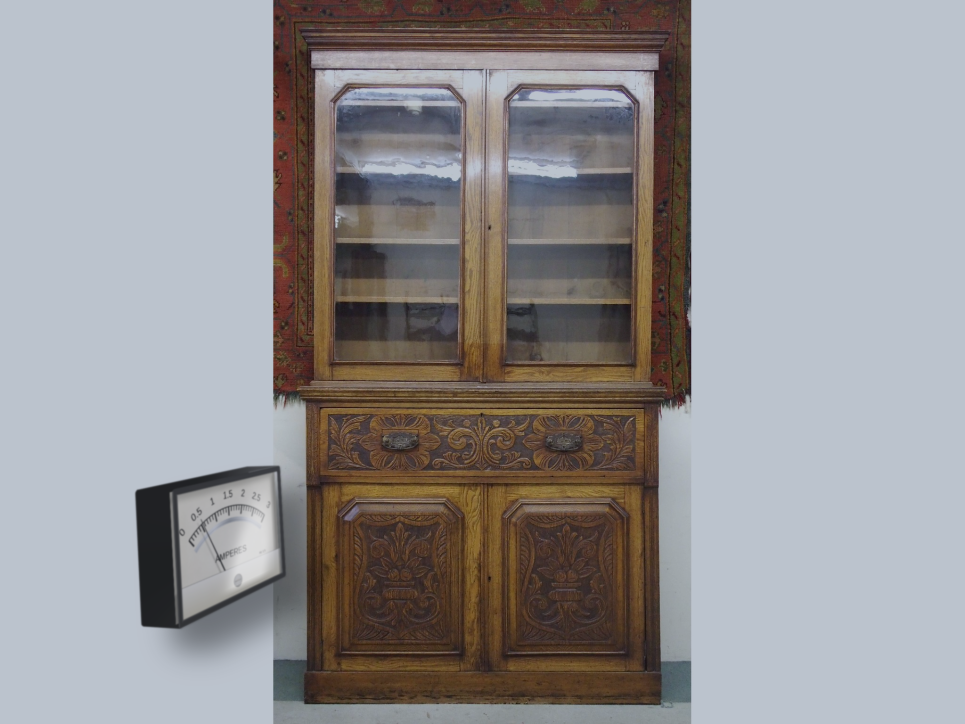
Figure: 0.5
